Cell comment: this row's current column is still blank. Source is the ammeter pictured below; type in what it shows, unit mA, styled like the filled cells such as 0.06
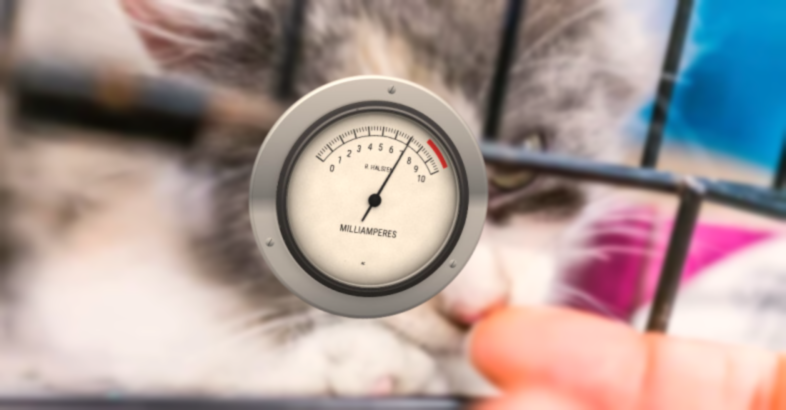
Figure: 7
